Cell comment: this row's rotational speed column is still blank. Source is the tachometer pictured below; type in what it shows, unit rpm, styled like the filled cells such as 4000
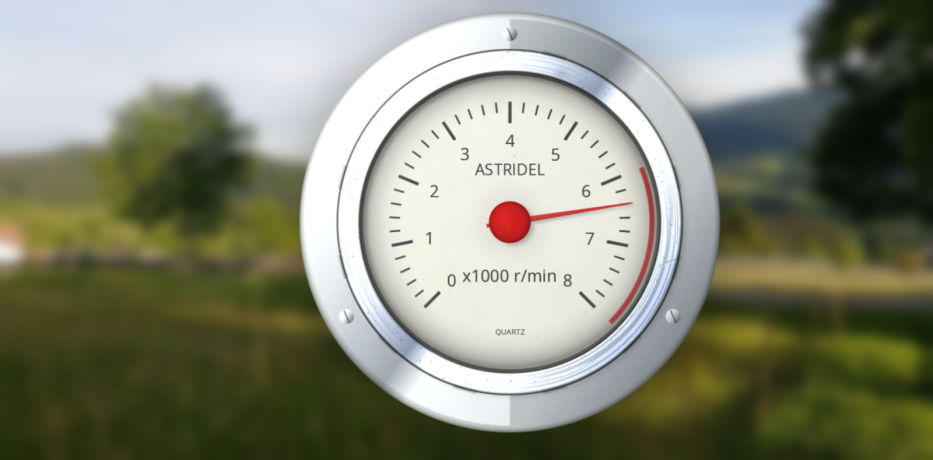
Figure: 6400
